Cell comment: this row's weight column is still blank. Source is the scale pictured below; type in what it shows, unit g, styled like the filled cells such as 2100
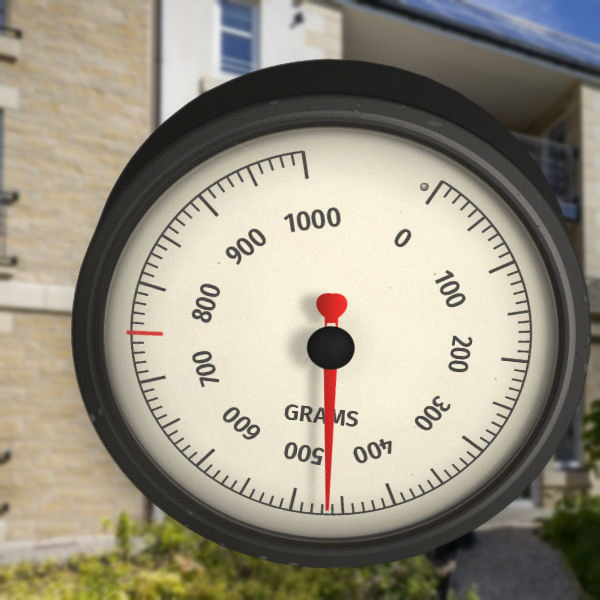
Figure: 465
